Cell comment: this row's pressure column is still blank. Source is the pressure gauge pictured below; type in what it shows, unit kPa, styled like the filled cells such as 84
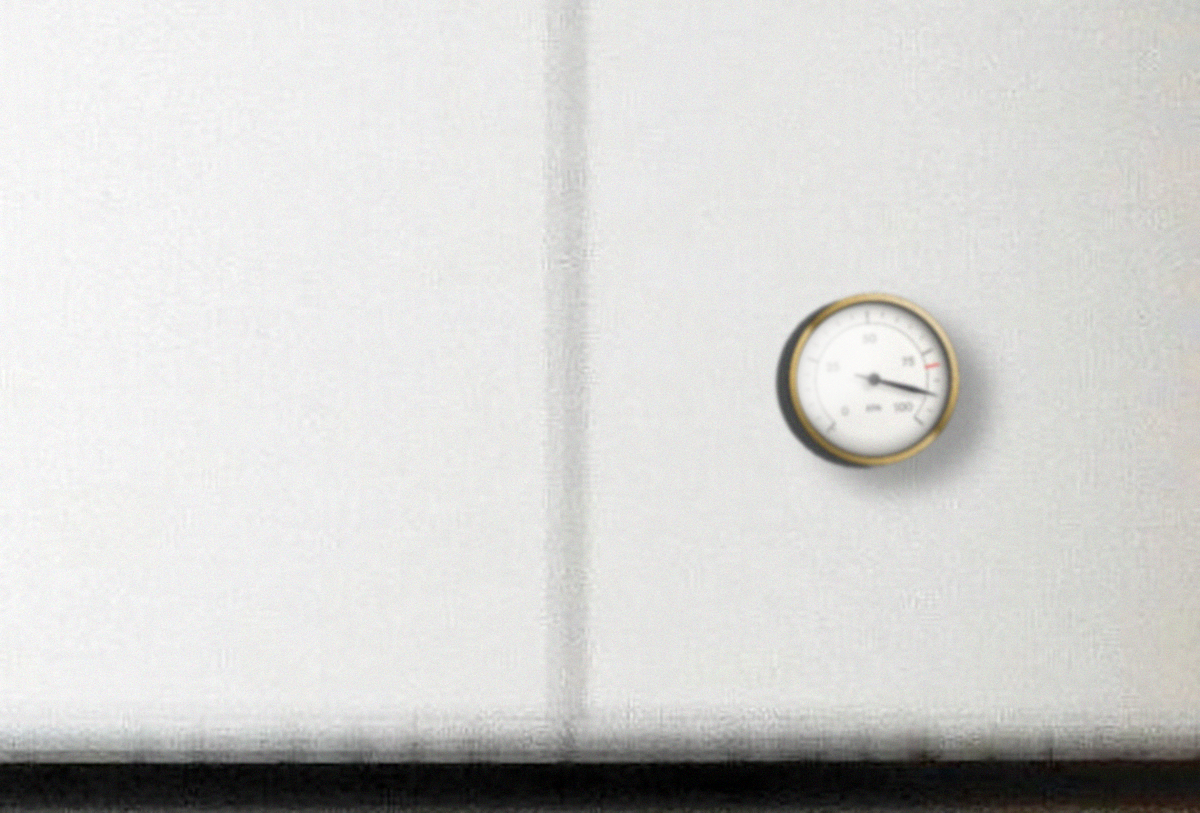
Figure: 90
